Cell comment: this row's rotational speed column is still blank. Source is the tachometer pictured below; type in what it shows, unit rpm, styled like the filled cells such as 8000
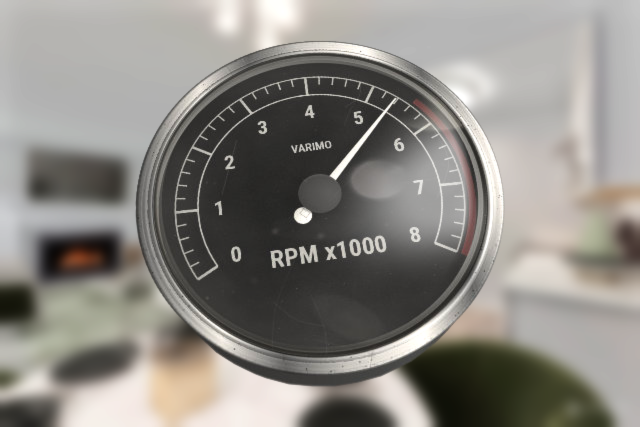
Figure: 5400
